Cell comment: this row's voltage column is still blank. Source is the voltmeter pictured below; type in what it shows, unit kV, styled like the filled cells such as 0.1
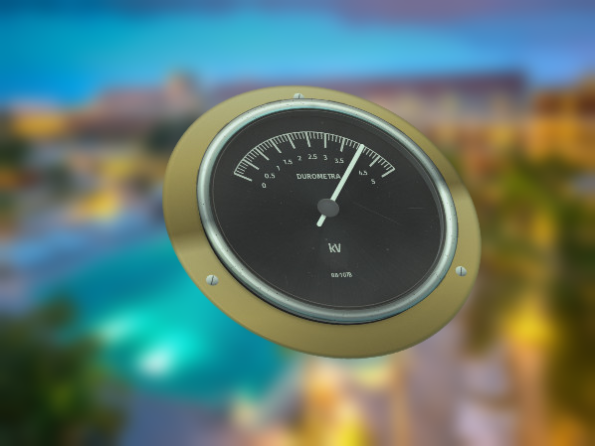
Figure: 4
